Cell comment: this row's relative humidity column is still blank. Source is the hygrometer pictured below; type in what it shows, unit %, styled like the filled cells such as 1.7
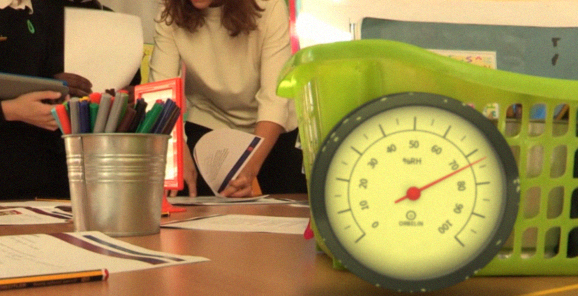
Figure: 72.5
